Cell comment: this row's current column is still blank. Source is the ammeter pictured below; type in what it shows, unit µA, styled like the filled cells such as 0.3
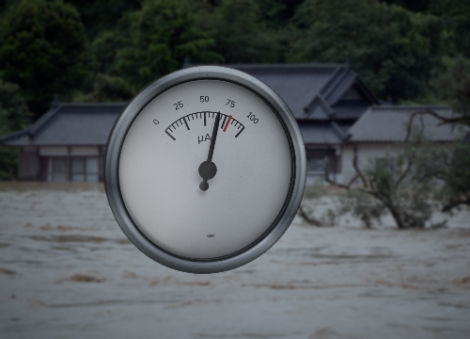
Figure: 65
